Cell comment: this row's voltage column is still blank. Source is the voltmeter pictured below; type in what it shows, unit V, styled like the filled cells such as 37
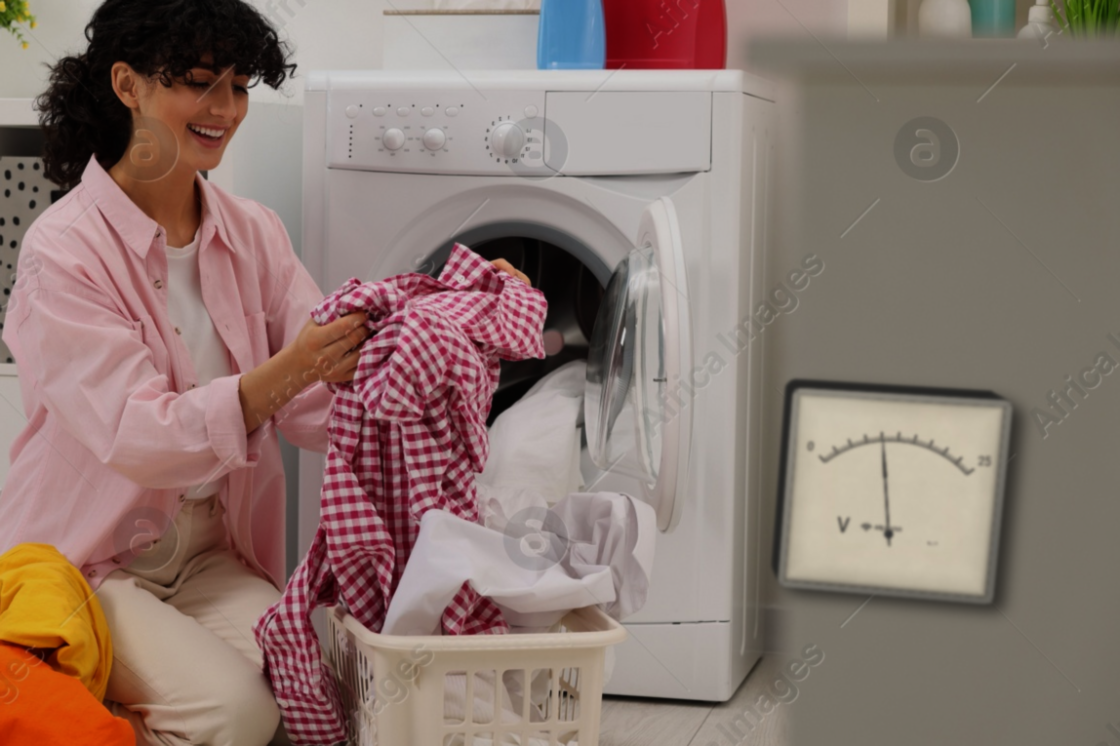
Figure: 10
